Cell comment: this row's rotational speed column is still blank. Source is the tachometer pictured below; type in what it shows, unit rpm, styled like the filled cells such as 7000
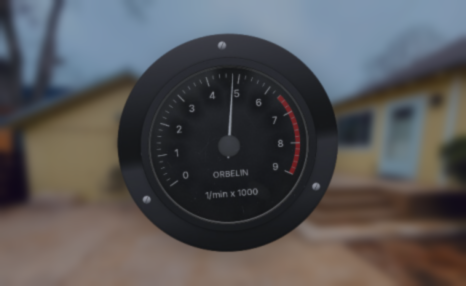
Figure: 4800
